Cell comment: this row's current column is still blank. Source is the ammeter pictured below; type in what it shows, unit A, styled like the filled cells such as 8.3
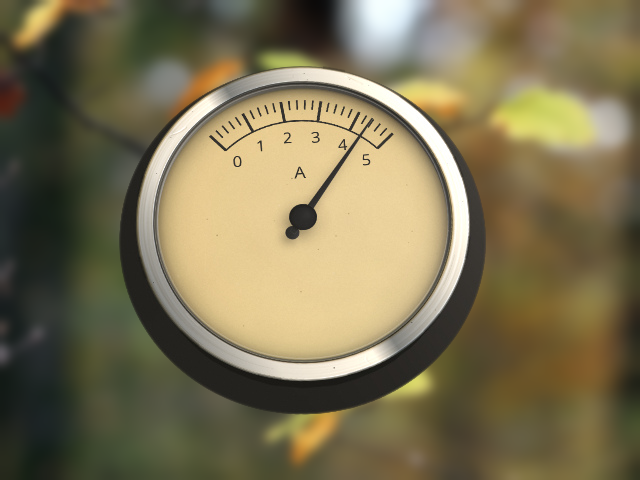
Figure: 4.4
